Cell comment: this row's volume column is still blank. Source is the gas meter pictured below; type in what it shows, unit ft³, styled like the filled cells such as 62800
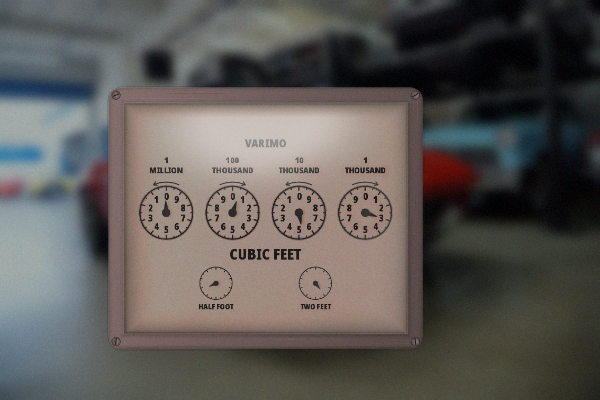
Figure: 5300
